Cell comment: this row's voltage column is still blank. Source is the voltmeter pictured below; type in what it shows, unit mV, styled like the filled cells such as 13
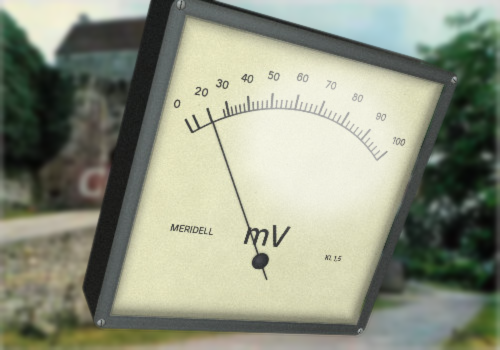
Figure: 20
